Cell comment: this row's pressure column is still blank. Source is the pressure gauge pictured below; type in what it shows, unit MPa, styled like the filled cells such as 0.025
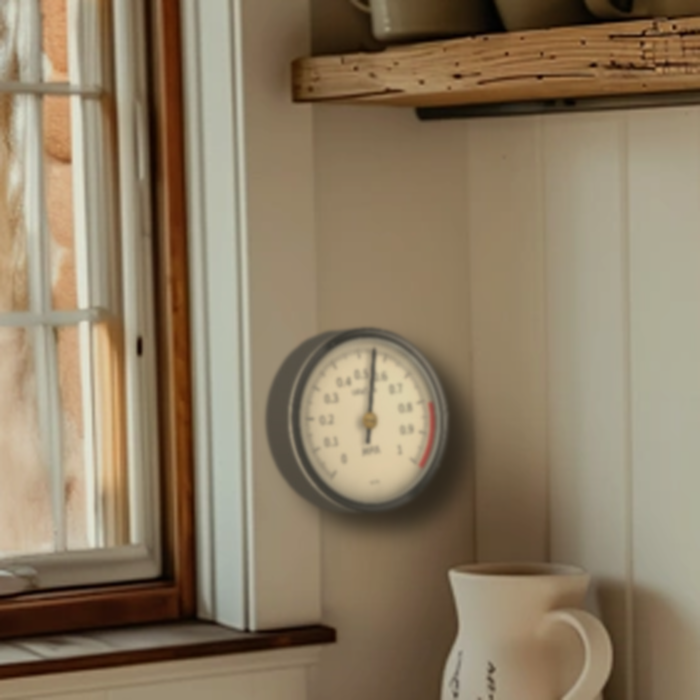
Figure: 0.55
